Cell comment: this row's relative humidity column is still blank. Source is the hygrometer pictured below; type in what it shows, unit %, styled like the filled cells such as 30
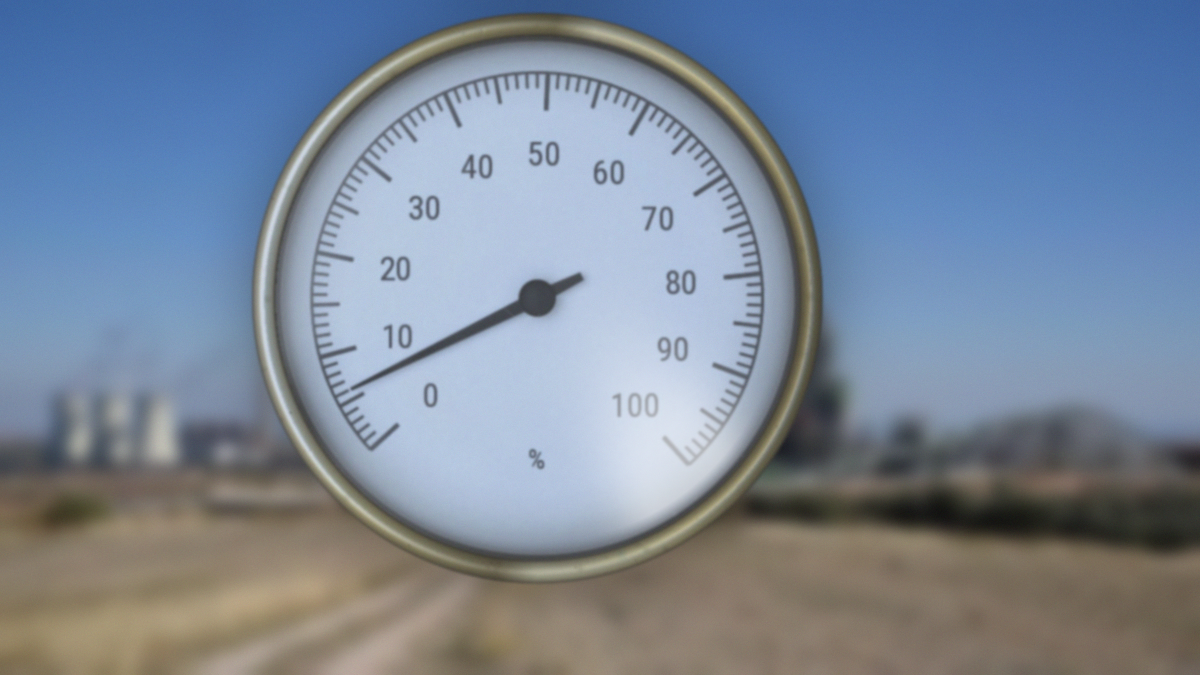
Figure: 6
